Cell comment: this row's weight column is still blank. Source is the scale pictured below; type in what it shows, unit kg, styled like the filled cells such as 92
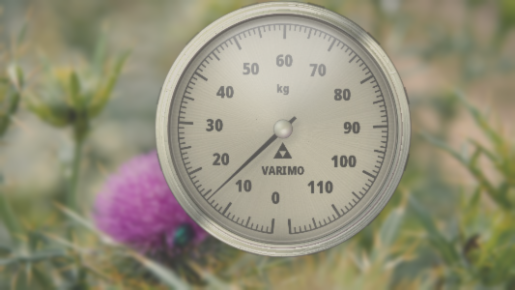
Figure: 14
